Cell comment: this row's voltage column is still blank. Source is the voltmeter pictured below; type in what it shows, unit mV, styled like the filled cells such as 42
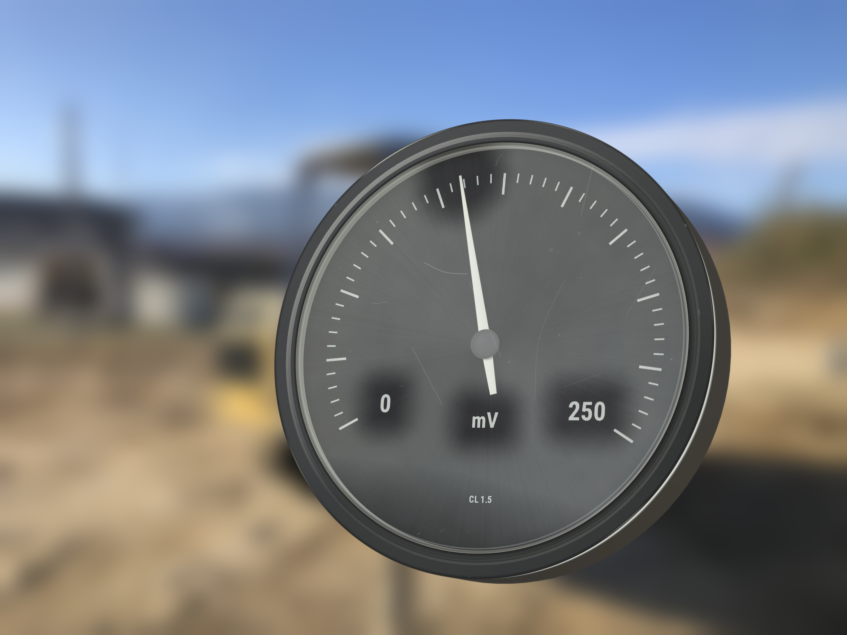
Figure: 110
